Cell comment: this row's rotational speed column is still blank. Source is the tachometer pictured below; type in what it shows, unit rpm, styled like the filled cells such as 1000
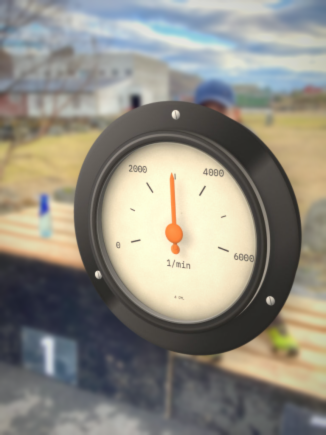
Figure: 3000
